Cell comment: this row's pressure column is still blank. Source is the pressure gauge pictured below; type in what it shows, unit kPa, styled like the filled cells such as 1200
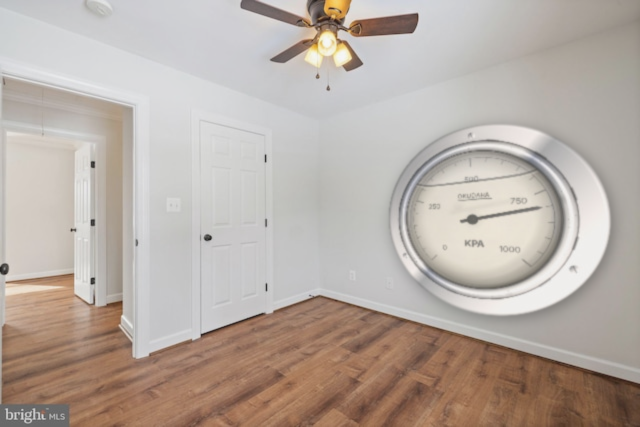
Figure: 800
